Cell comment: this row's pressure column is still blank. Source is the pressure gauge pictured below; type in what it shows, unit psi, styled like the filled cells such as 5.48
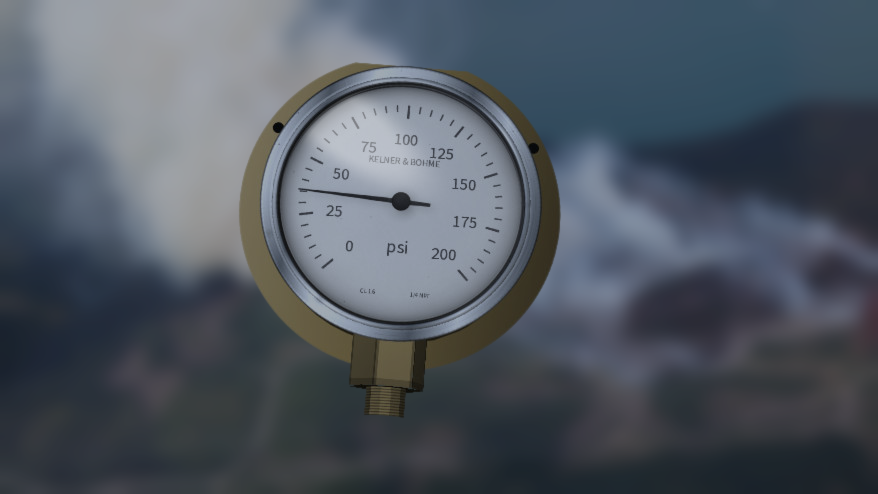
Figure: 35
